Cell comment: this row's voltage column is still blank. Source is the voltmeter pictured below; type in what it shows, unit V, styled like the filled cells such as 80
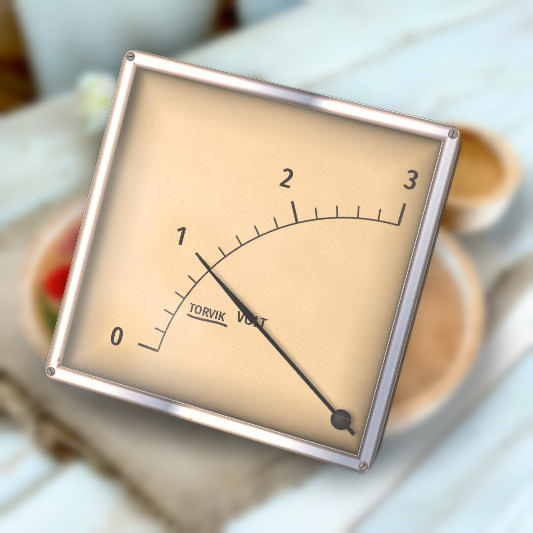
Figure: 1
